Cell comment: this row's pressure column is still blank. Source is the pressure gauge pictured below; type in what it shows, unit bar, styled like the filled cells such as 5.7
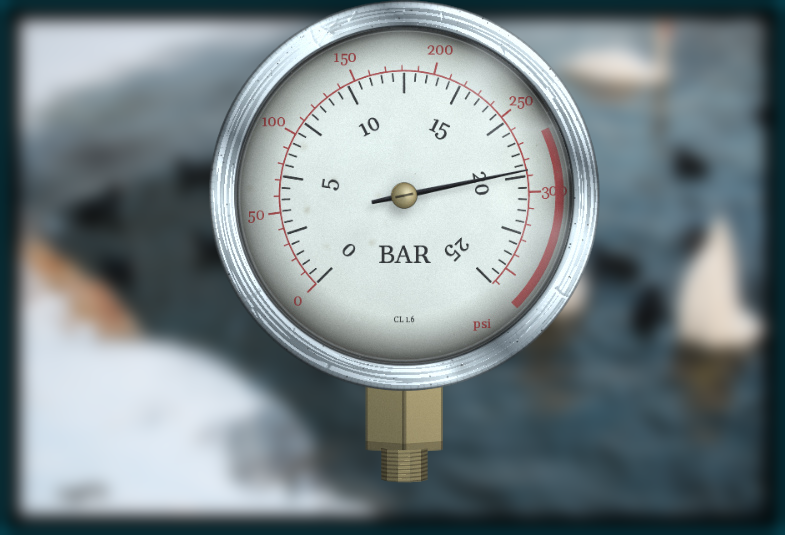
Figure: 19.75
